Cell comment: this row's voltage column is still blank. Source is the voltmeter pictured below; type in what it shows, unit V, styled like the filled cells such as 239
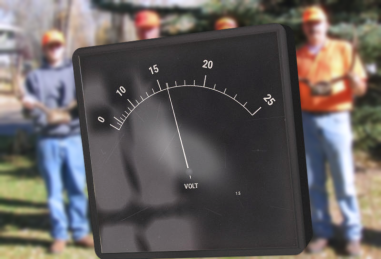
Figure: 16
